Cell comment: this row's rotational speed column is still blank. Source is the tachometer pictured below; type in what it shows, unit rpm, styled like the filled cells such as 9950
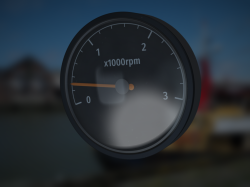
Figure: 300
